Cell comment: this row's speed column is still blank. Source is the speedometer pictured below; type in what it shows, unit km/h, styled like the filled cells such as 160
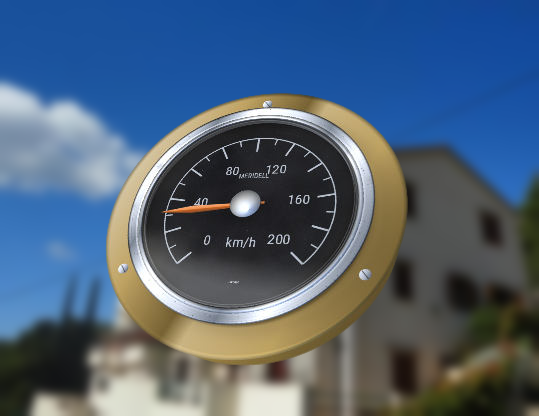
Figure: 30
